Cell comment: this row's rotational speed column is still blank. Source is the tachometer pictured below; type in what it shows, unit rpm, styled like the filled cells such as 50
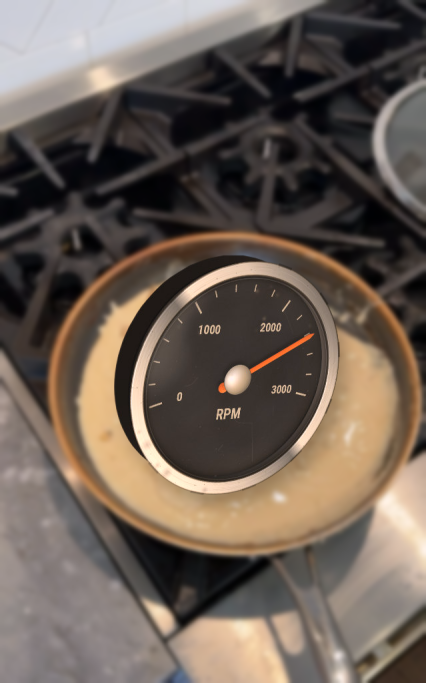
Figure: 2400
